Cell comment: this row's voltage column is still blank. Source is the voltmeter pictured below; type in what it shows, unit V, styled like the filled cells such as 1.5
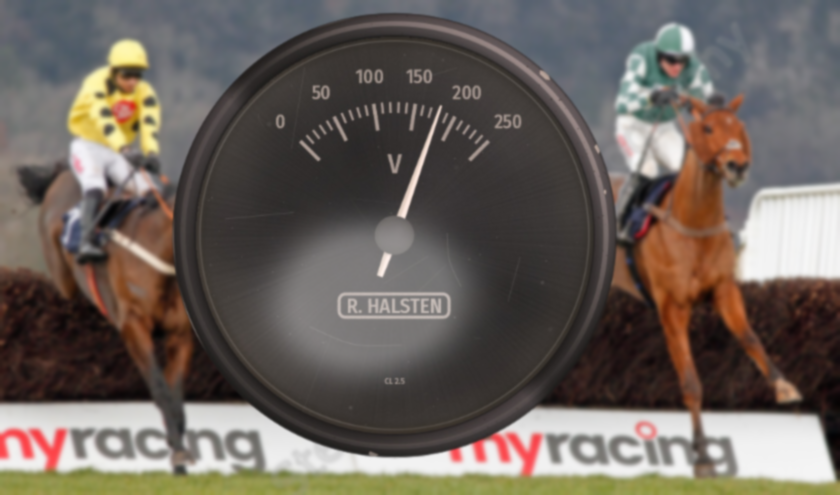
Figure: 180
